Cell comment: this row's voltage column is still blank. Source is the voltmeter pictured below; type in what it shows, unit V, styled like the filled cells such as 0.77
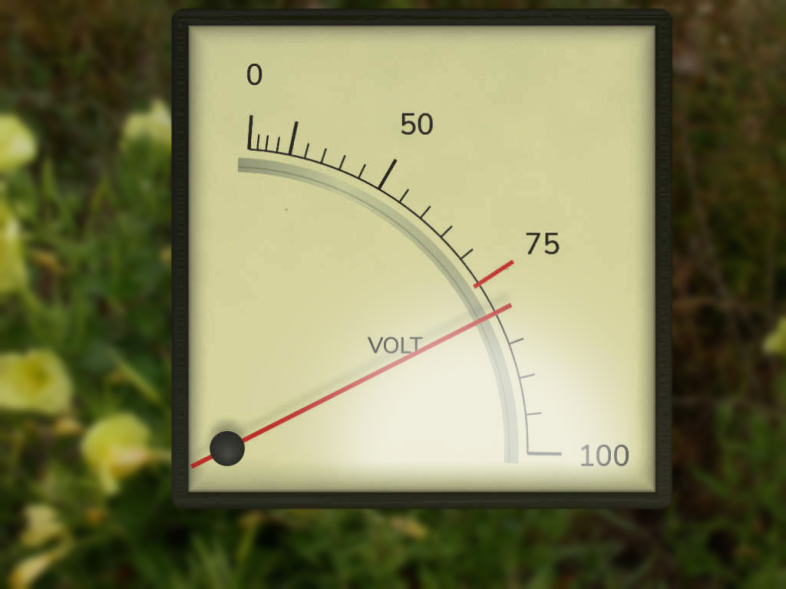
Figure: 80
